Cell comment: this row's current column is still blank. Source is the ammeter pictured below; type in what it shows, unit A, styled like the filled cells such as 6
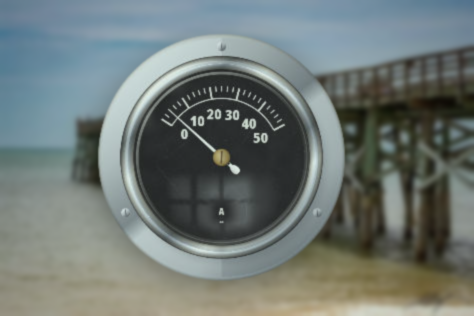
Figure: 4
